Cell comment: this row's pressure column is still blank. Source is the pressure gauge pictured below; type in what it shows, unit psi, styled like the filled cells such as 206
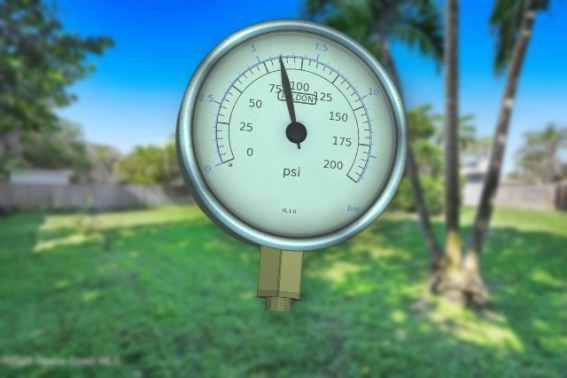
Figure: 85
